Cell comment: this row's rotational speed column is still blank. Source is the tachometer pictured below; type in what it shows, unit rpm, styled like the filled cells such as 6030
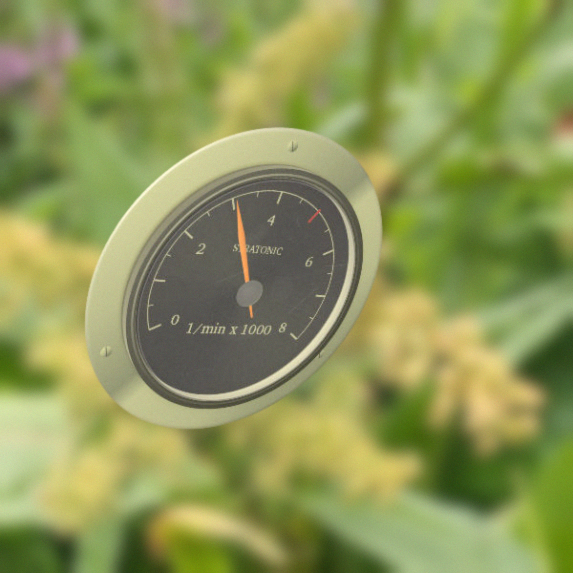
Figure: 3000
